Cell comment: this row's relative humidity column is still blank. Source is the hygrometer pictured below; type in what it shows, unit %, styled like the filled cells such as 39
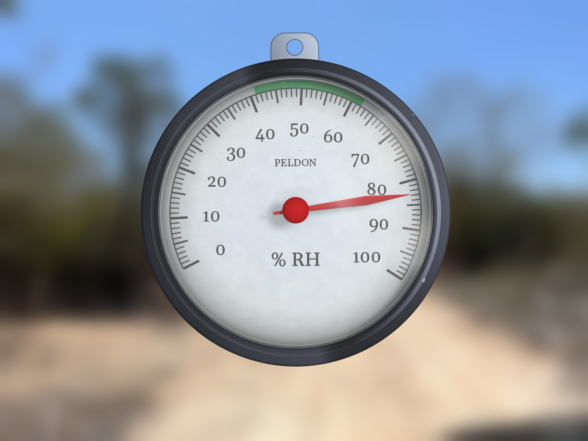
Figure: 83
